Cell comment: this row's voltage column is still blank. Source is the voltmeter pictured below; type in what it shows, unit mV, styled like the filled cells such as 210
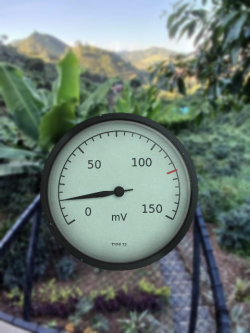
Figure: 15
